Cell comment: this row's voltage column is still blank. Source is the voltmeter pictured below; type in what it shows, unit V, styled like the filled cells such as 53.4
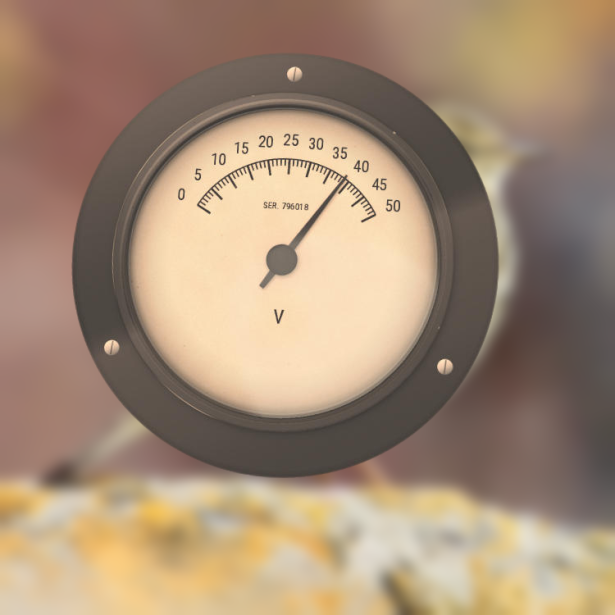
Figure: 39
